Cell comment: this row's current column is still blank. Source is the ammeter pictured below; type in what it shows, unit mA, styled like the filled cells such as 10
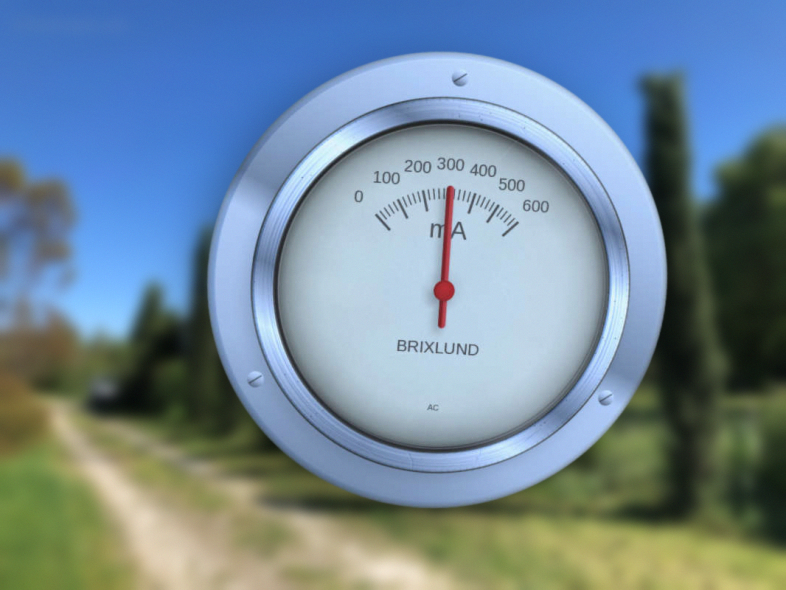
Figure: 300
